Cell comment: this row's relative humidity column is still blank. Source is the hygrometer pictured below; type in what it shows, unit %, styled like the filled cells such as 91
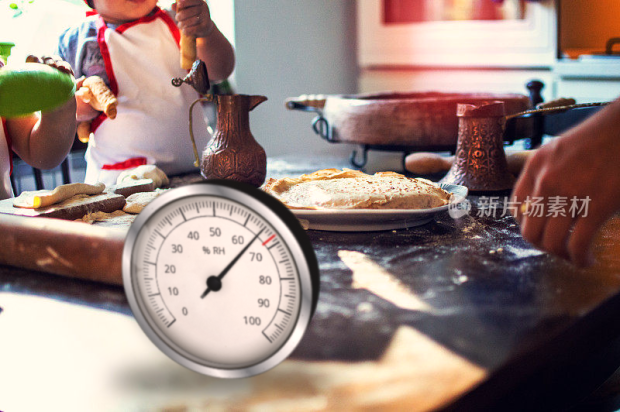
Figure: 65
